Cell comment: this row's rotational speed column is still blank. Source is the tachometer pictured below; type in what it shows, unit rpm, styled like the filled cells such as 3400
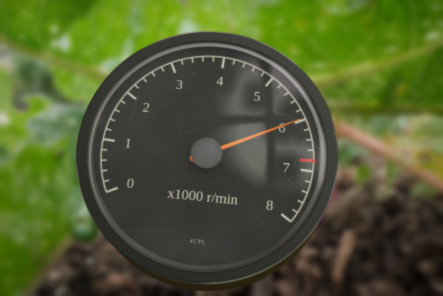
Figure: 6000
